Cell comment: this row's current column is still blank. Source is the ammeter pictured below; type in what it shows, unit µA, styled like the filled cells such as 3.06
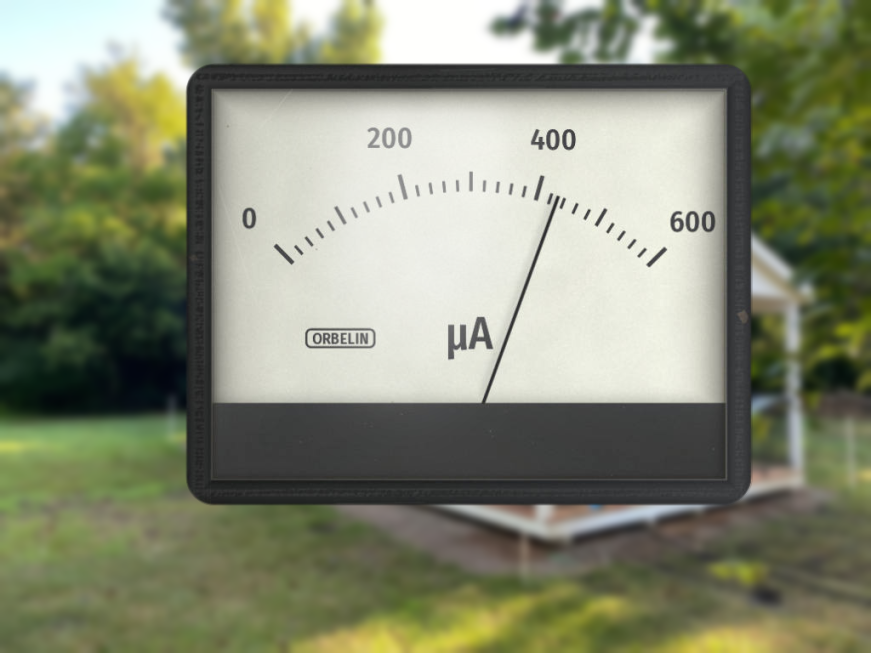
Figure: 430
